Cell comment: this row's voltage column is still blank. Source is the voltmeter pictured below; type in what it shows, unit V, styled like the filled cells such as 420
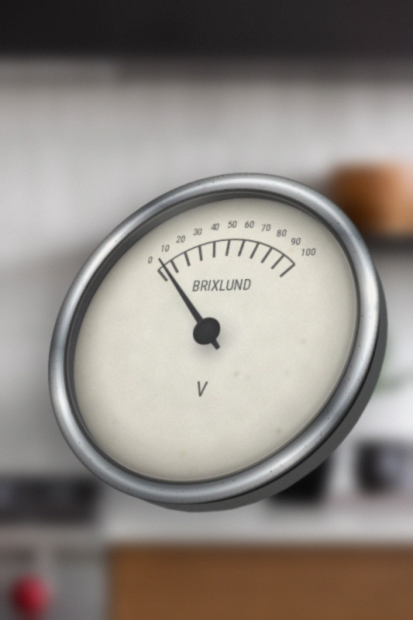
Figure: 5
